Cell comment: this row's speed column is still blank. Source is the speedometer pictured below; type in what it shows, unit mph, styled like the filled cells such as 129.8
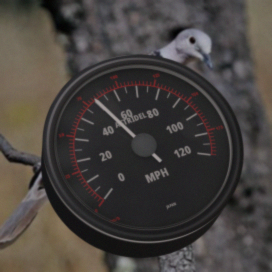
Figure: 50
